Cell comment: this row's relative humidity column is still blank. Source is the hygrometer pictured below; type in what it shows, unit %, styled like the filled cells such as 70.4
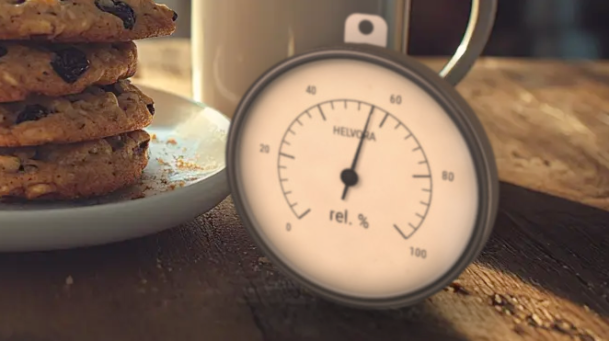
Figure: 56
